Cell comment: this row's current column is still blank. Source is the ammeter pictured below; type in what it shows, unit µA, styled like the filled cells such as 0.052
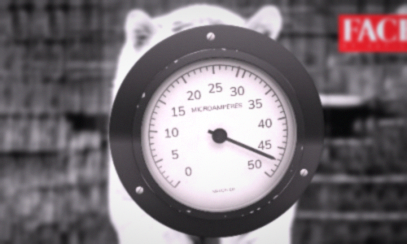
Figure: 47
